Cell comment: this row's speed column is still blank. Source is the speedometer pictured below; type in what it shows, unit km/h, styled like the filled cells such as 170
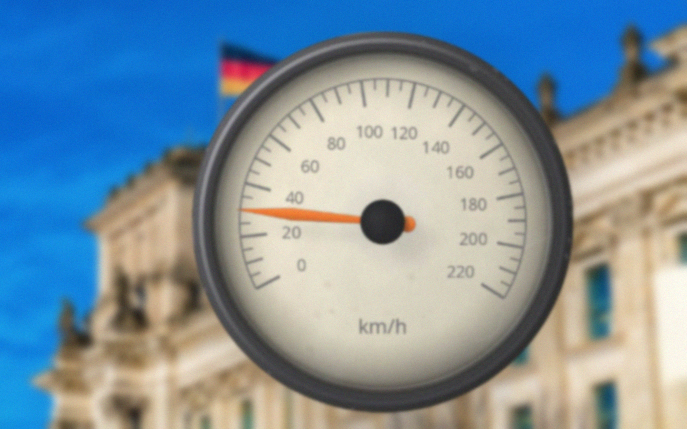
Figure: 30
